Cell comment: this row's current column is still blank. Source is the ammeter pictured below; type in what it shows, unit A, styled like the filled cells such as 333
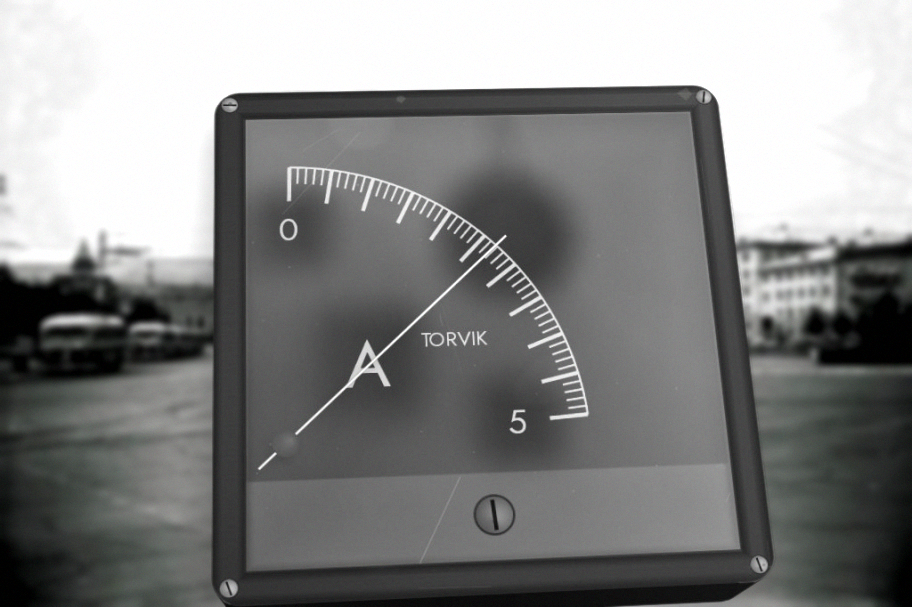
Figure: 2.7
